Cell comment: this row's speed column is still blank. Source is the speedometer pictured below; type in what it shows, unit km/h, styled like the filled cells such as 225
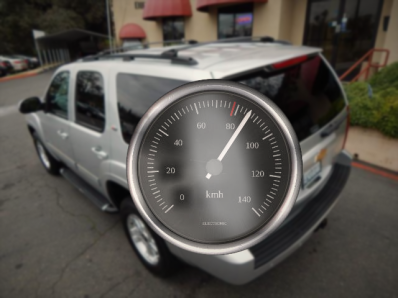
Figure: 86
